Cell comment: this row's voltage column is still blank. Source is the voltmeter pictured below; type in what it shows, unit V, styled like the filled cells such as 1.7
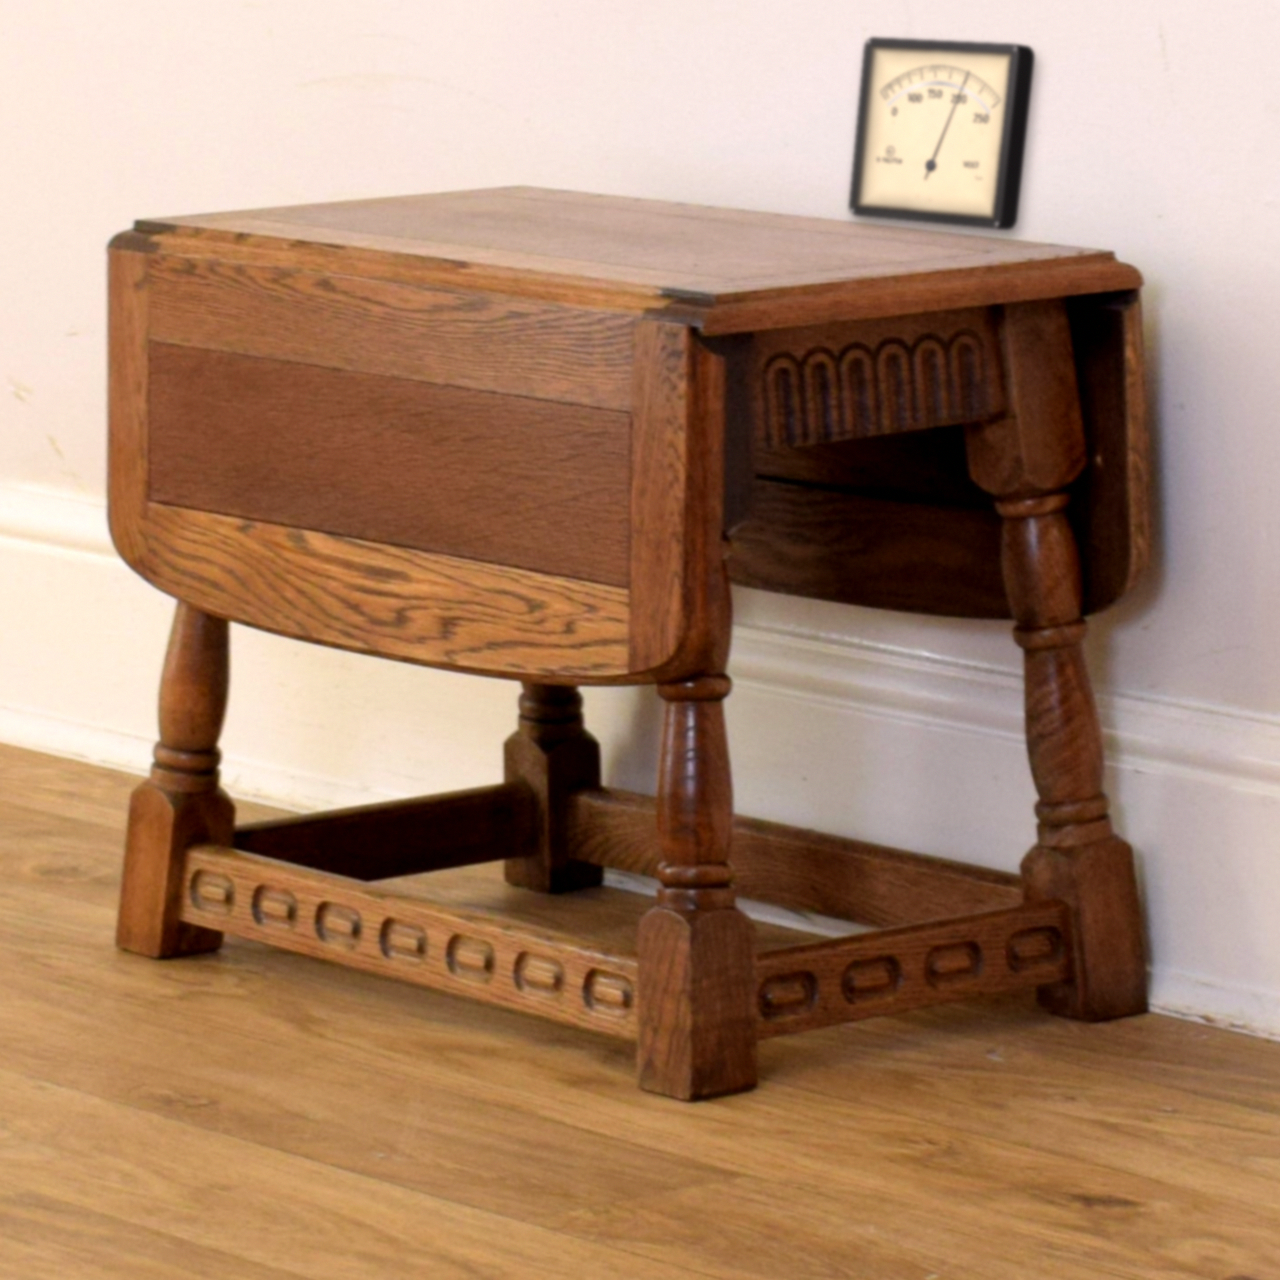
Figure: 200
